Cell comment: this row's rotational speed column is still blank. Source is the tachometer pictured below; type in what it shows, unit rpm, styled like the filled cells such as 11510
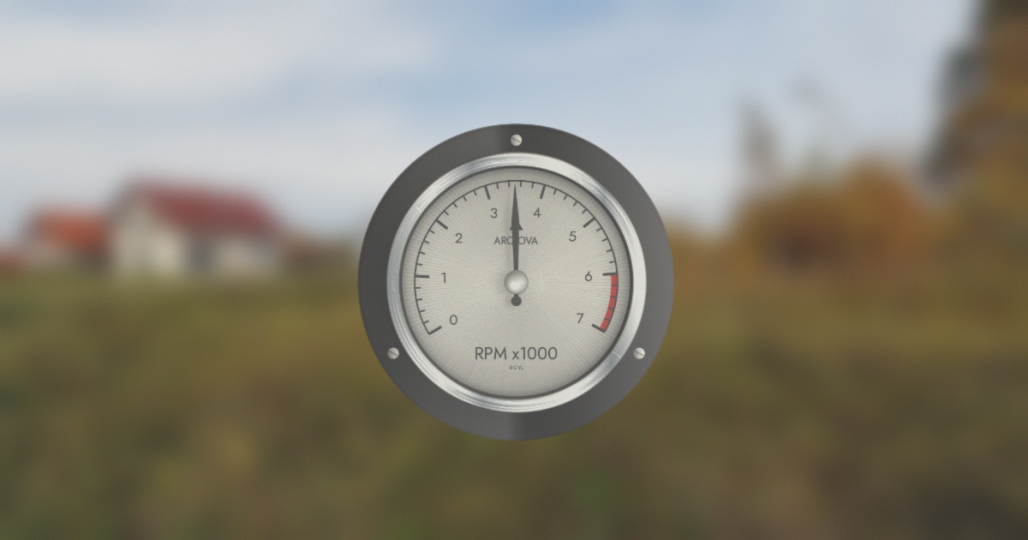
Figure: 3500
